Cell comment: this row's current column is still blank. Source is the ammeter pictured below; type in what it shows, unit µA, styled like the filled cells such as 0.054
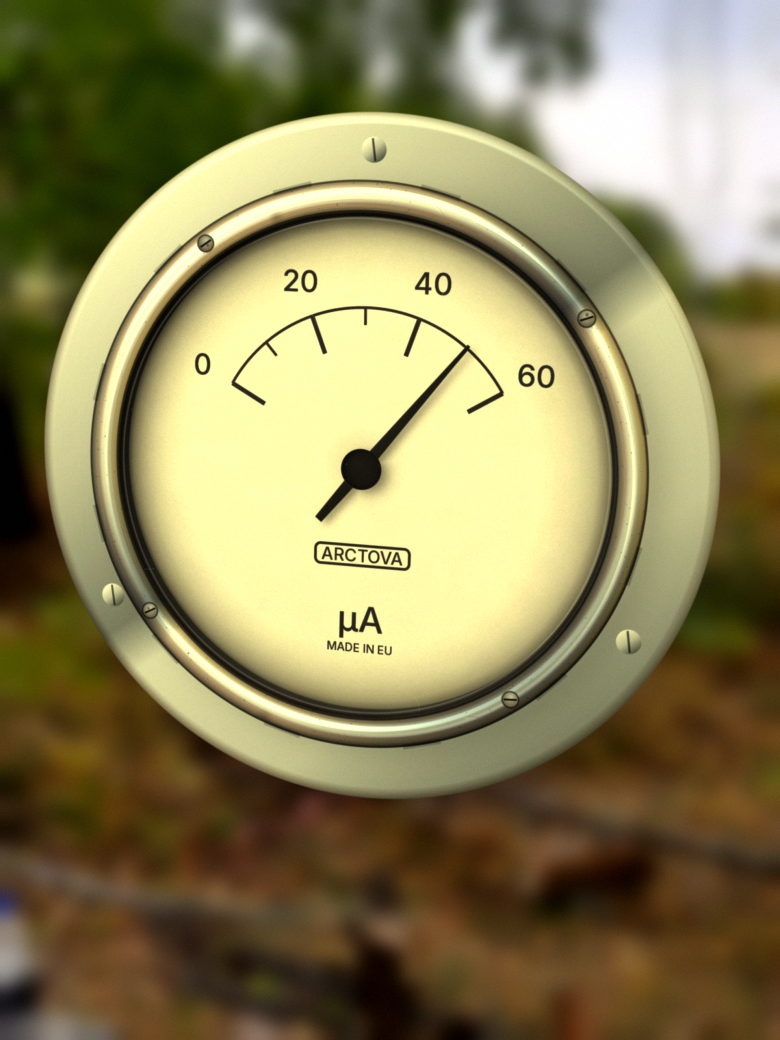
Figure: 50
